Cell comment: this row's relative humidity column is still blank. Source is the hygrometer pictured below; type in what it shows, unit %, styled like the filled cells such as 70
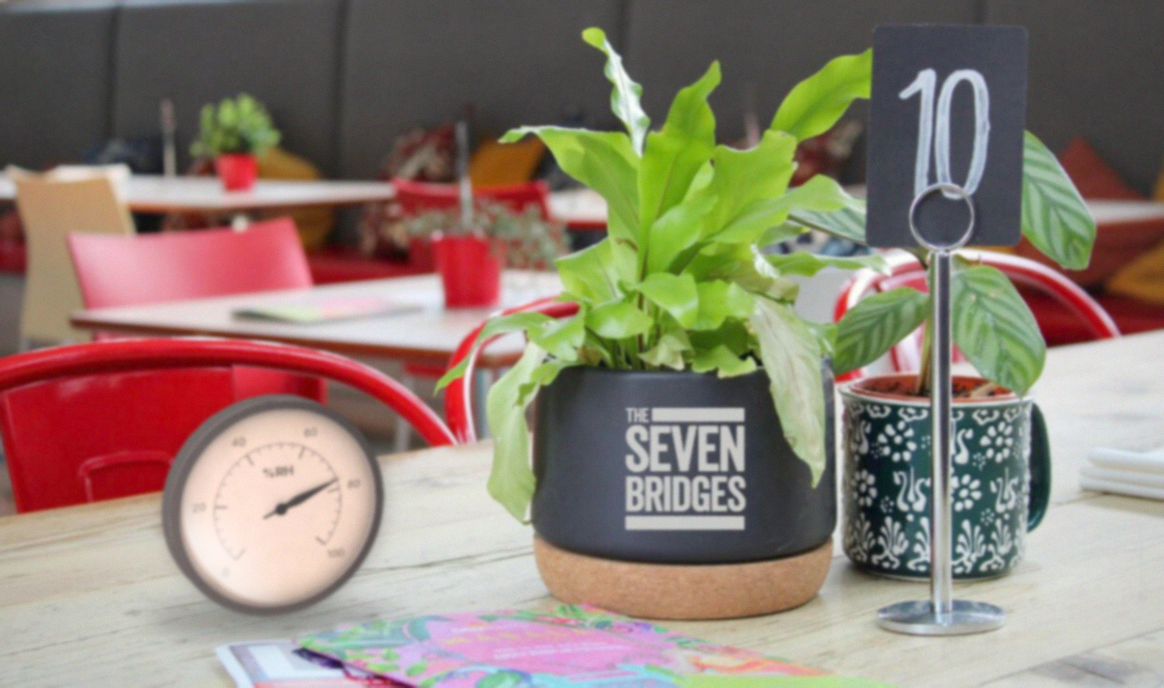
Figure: 76
